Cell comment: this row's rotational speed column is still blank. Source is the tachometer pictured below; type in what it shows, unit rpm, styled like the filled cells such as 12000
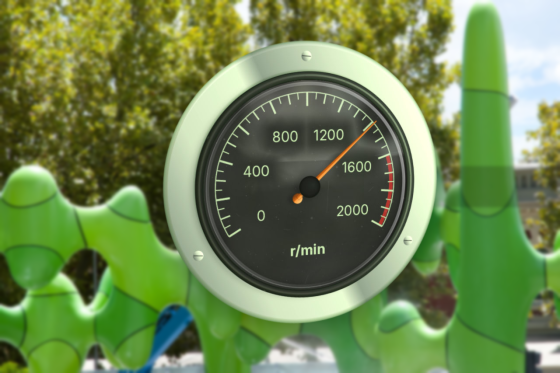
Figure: 1400
